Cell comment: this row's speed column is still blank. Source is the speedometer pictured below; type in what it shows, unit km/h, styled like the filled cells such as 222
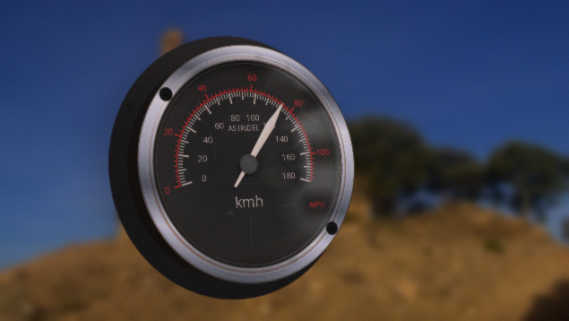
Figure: 120
